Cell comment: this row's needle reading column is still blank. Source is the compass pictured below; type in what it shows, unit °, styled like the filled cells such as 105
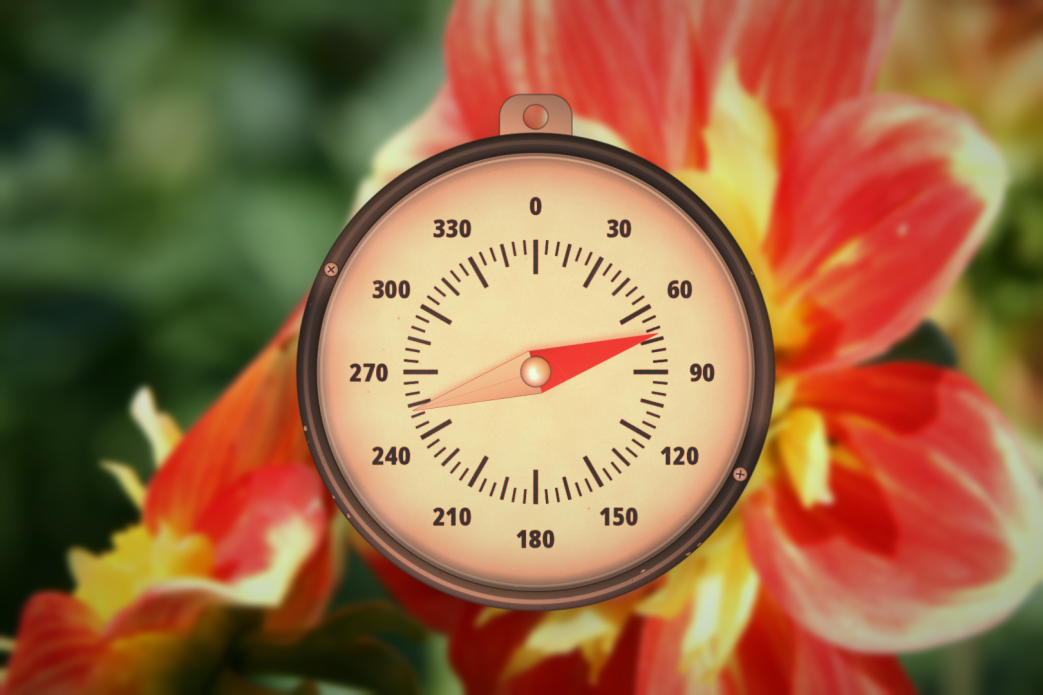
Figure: 72.5
